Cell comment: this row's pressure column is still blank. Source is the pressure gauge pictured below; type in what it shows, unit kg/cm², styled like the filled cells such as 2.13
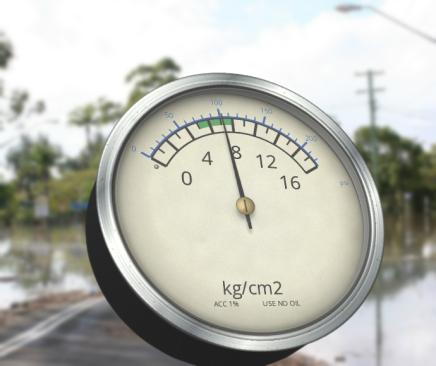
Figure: 7
